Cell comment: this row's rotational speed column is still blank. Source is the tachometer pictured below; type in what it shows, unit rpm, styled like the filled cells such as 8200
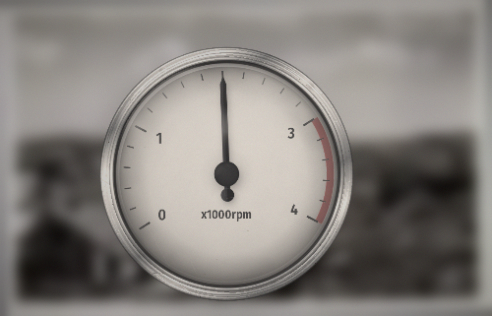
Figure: 2000
